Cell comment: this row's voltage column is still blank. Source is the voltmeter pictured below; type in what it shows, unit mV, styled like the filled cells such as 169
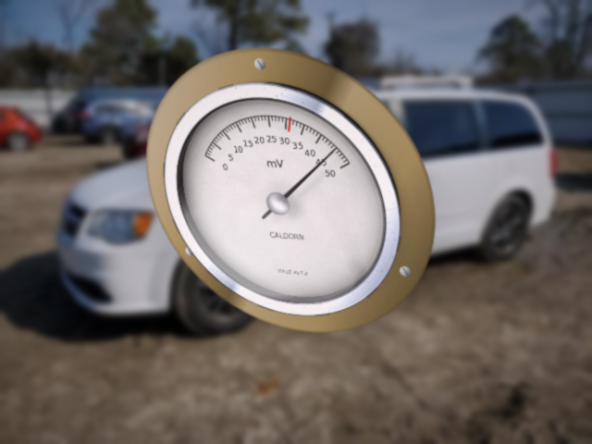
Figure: 45
